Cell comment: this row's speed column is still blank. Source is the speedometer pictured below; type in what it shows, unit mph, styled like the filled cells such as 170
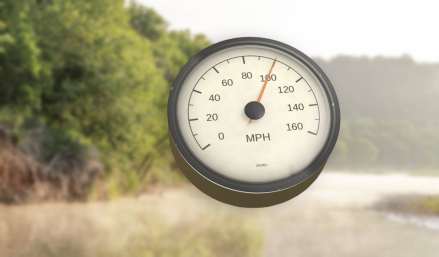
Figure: 100
